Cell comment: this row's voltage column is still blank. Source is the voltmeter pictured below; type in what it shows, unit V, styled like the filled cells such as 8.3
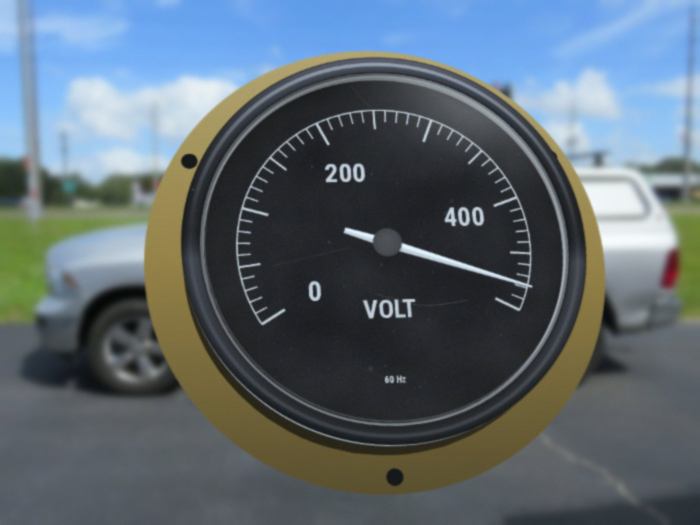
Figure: 480
